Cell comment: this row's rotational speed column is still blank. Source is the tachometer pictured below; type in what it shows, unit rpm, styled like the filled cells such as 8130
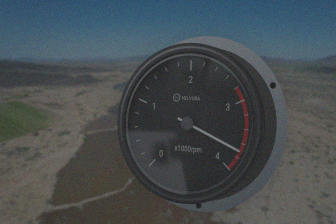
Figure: 3700
